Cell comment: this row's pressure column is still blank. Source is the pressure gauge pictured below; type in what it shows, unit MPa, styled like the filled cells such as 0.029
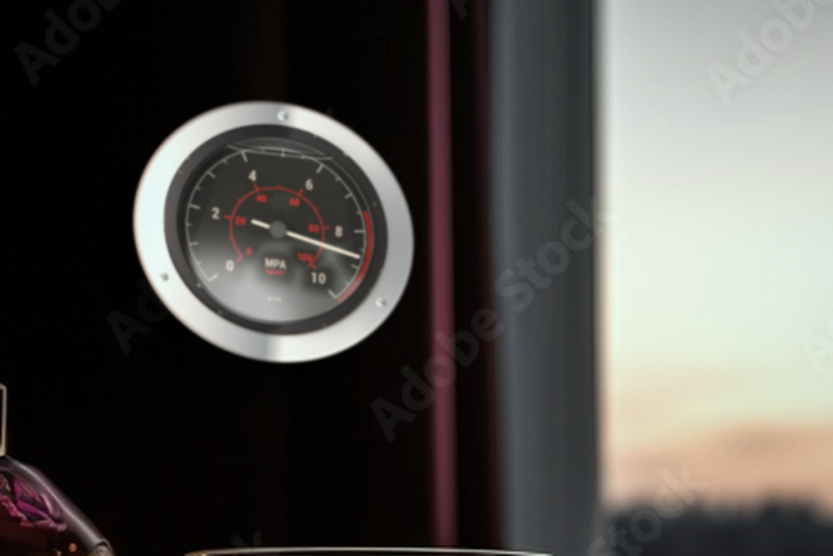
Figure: 8.75
